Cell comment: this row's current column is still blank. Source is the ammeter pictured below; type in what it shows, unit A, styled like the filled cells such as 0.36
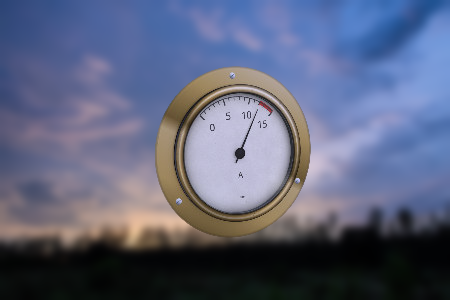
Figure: 12
